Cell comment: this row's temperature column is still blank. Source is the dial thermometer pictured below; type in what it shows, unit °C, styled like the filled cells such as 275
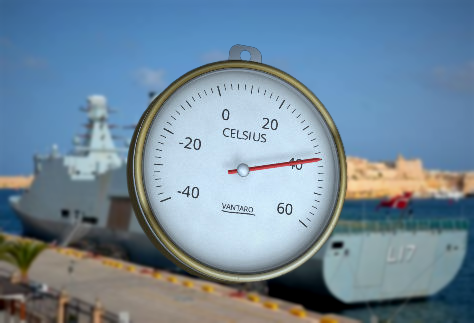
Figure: 40
